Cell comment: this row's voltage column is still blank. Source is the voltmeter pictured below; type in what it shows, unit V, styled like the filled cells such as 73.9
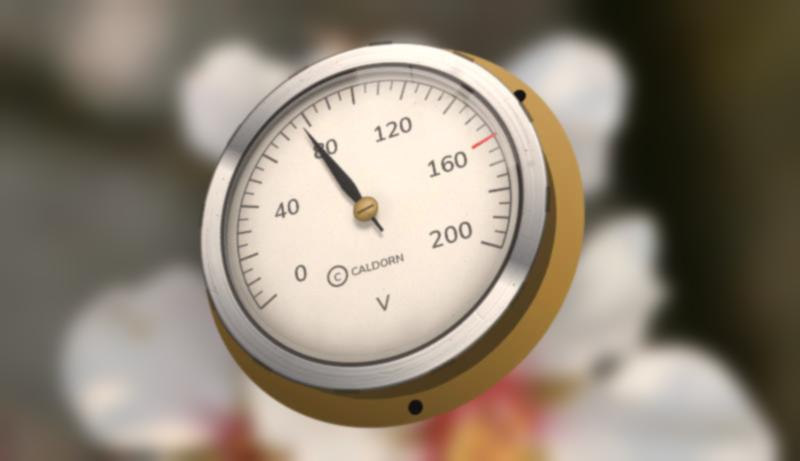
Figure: 77.5
